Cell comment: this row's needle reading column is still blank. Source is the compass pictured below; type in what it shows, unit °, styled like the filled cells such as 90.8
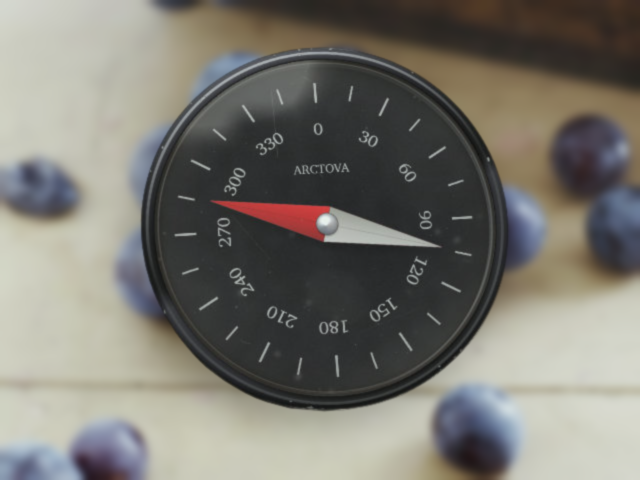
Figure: 285
